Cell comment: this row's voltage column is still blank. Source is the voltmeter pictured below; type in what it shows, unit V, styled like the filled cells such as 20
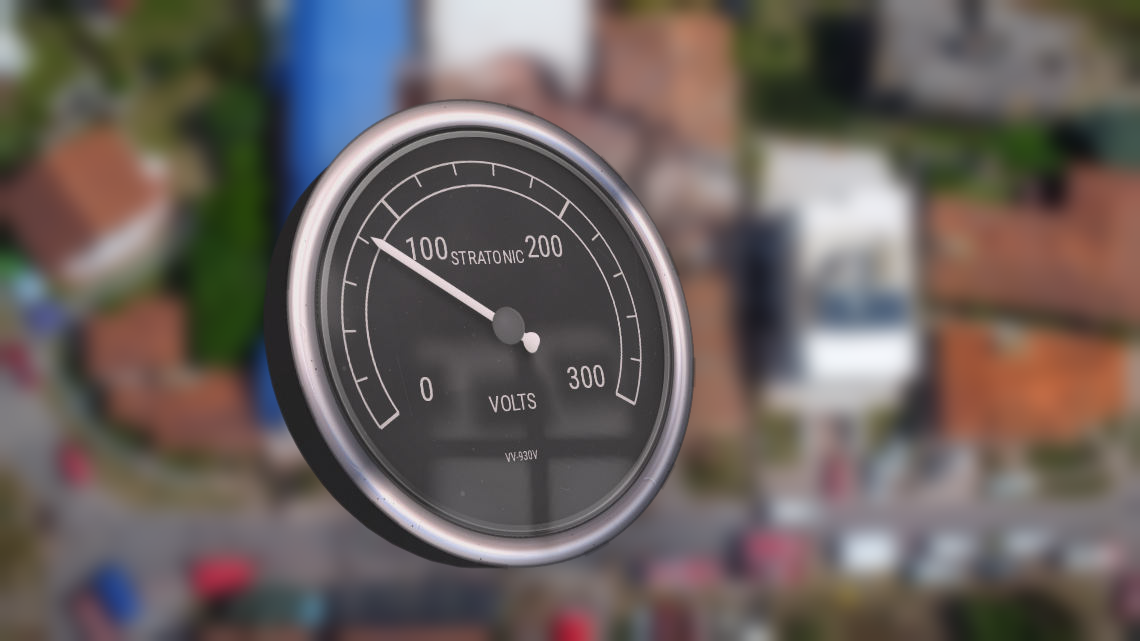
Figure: 80
